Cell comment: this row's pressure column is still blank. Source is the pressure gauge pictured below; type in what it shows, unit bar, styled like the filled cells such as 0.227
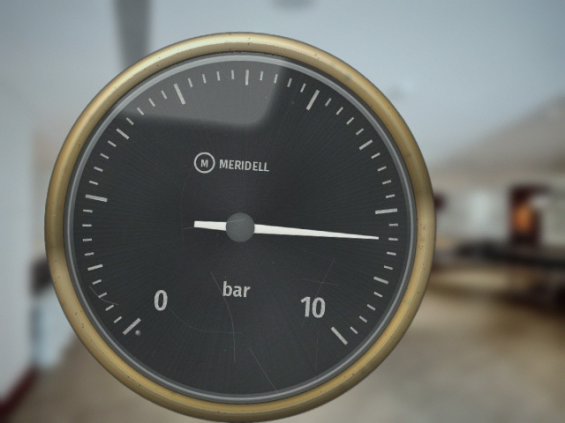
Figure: 8.4
